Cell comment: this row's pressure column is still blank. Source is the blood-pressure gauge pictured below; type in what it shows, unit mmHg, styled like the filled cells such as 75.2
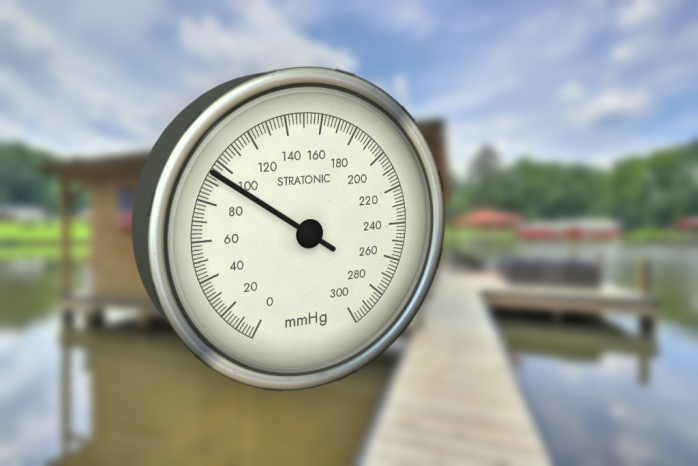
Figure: 94
